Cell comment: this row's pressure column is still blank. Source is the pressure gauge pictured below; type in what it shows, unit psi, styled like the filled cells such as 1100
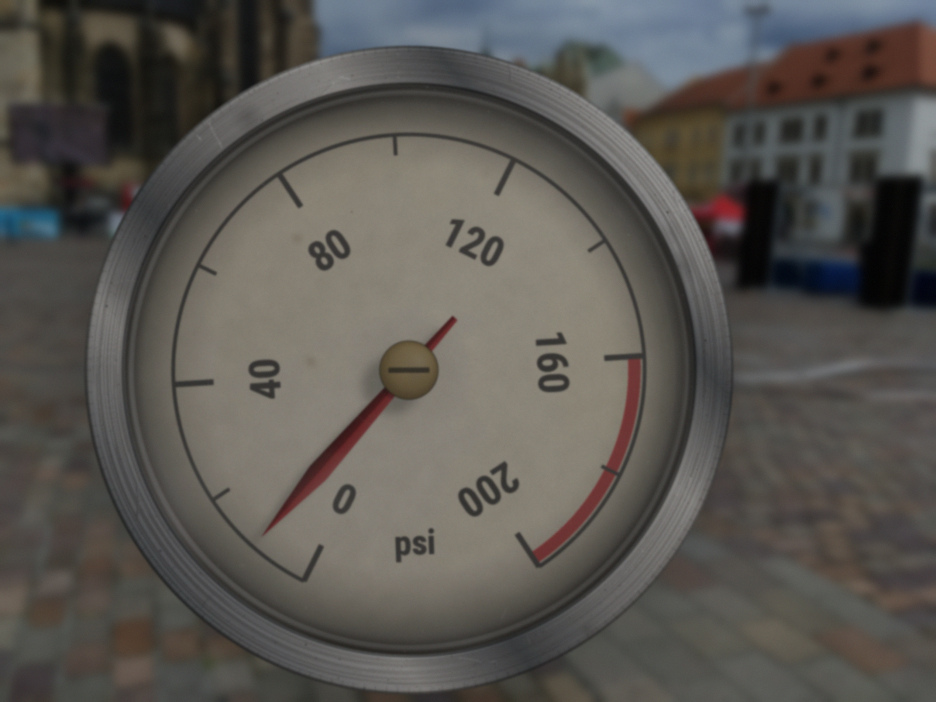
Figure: 10
